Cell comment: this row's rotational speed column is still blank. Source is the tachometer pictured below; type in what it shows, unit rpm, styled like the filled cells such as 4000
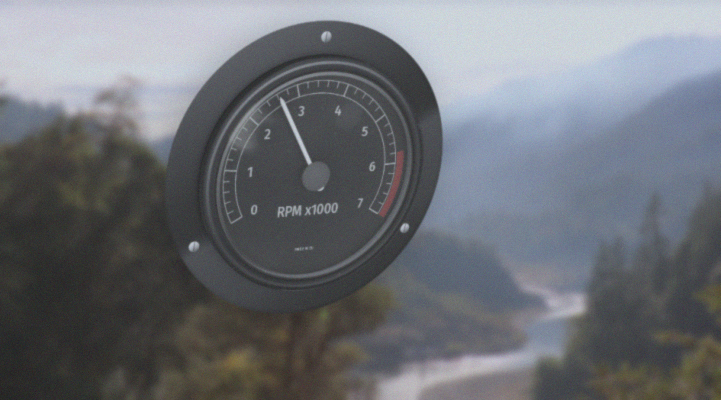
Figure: 2600
